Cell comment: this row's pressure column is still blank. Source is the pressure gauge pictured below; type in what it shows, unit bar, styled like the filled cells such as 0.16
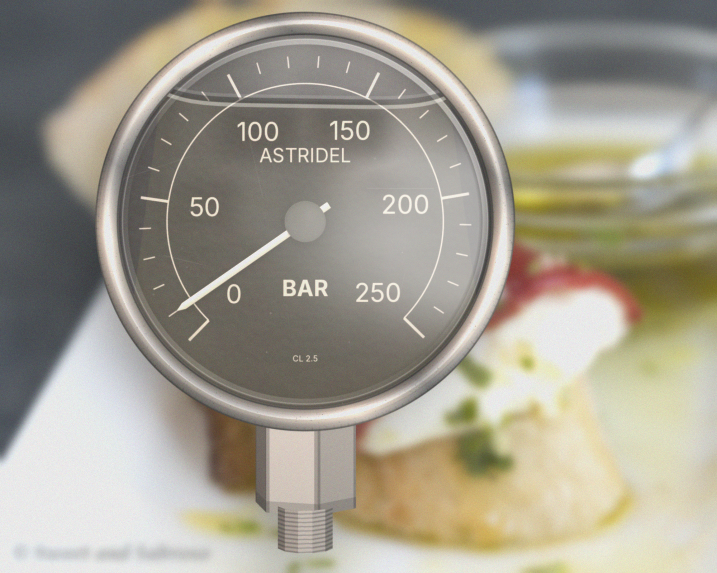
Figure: 10
